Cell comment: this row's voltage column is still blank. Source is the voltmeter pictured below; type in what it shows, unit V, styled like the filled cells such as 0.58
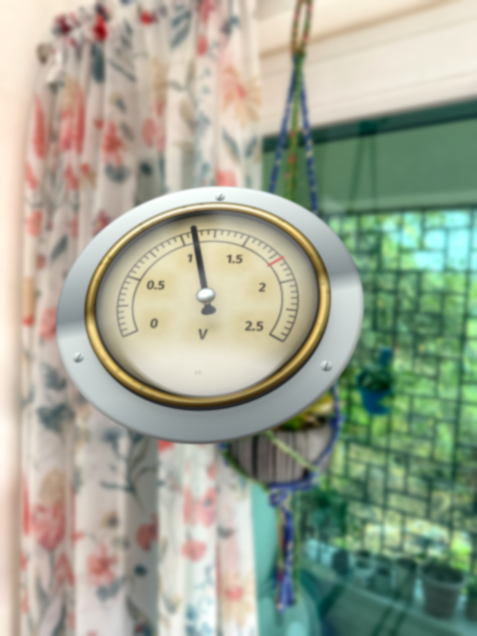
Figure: 1.1
